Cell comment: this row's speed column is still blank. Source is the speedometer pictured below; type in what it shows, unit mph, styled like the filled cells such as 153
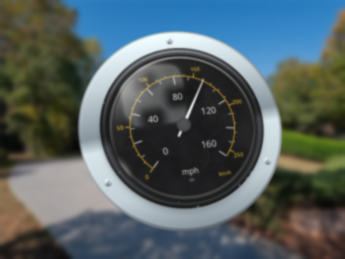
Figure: 100
